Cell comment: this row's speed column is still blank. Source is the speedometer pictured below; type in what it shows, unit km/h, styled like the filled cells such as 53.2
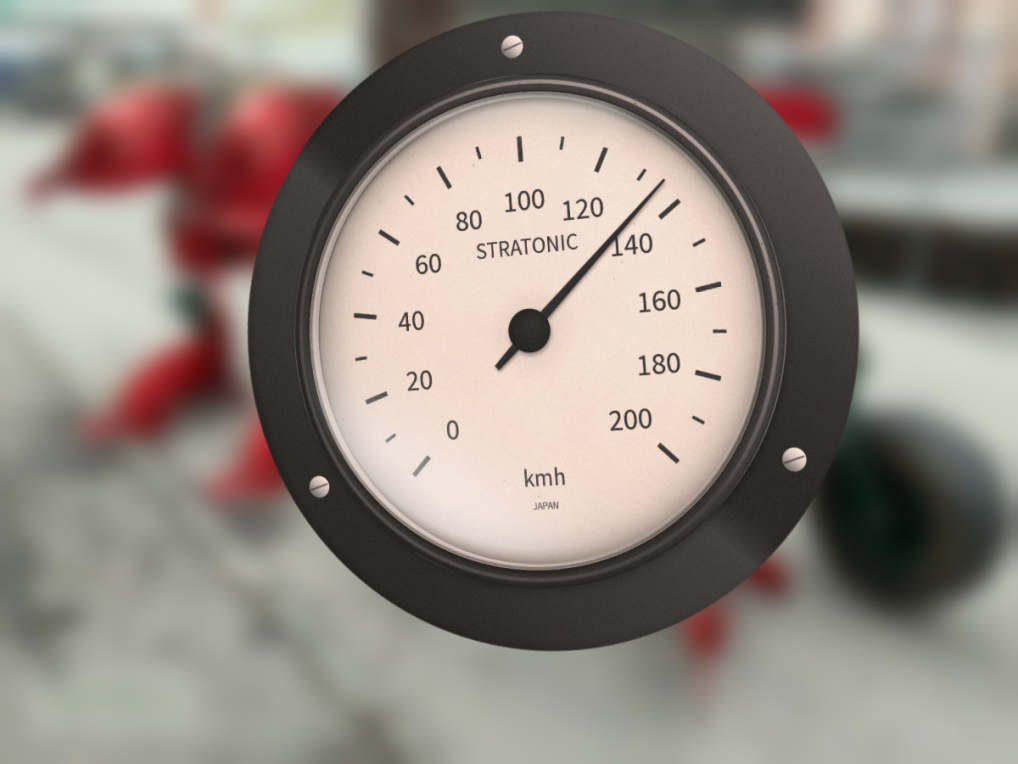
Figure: 135
